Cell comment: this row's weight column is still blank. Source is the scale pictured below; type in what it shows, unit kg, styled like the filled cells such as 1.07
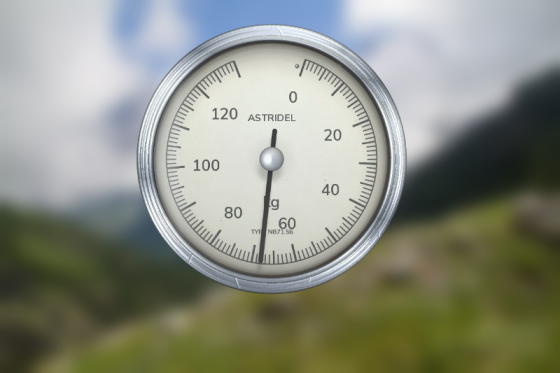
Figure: 68
